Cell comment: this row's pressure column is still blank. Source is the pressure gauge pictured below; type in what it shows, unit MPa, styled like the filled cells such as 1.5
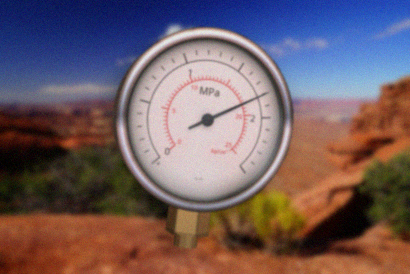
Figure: 1.8
